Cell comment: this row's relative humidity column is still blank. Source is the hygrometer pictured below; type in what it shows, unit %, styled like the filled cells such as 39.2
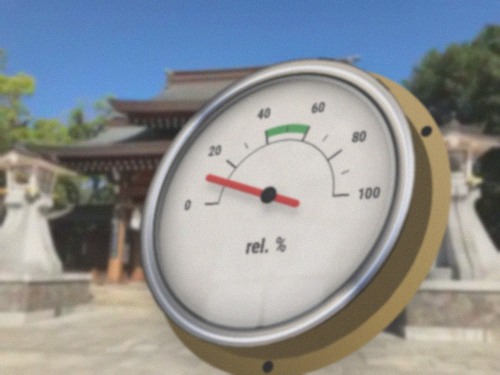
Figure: 10
